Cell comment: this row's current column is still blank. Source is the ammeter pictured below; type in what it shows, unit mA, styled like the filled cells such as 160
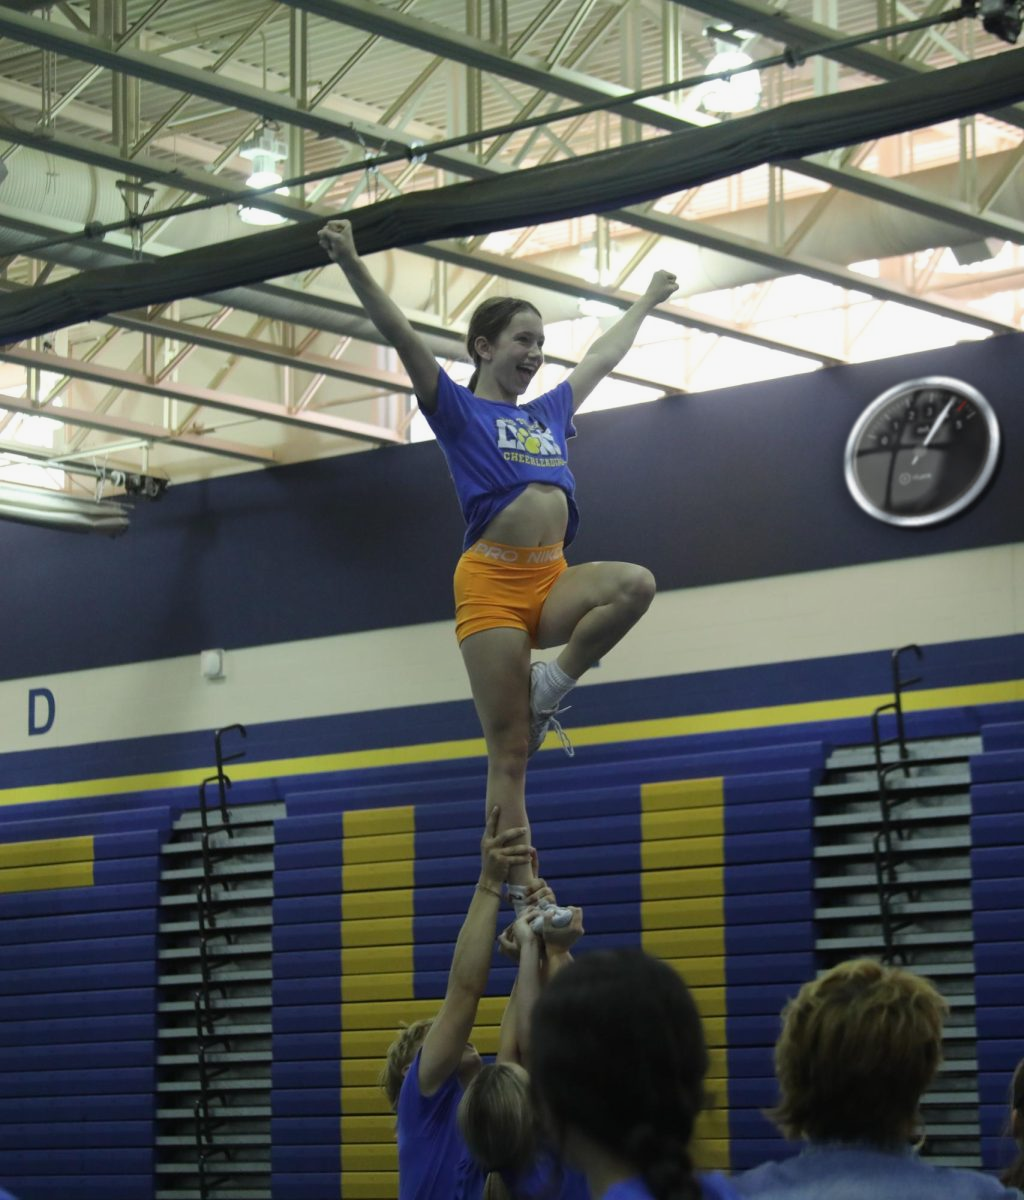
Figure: 4
